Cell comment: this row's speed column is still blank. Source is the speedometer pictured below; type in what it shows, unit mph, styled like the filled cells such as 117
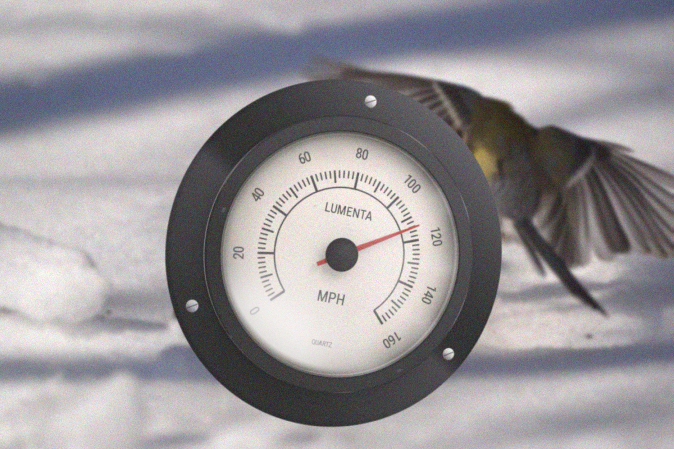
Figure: 114
